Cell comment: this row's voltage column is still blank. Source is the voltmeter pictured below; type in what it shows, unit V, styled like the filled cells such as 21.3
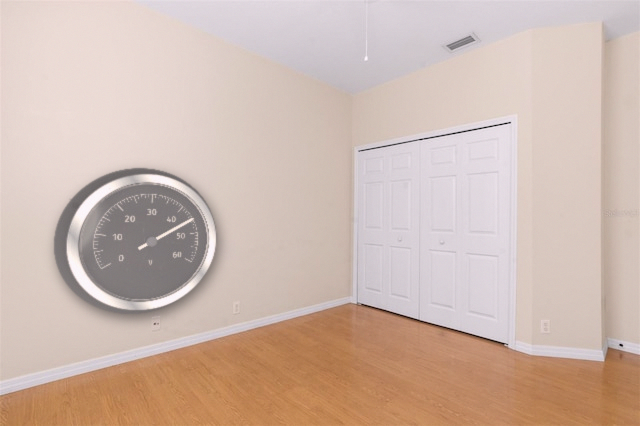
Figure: 45
